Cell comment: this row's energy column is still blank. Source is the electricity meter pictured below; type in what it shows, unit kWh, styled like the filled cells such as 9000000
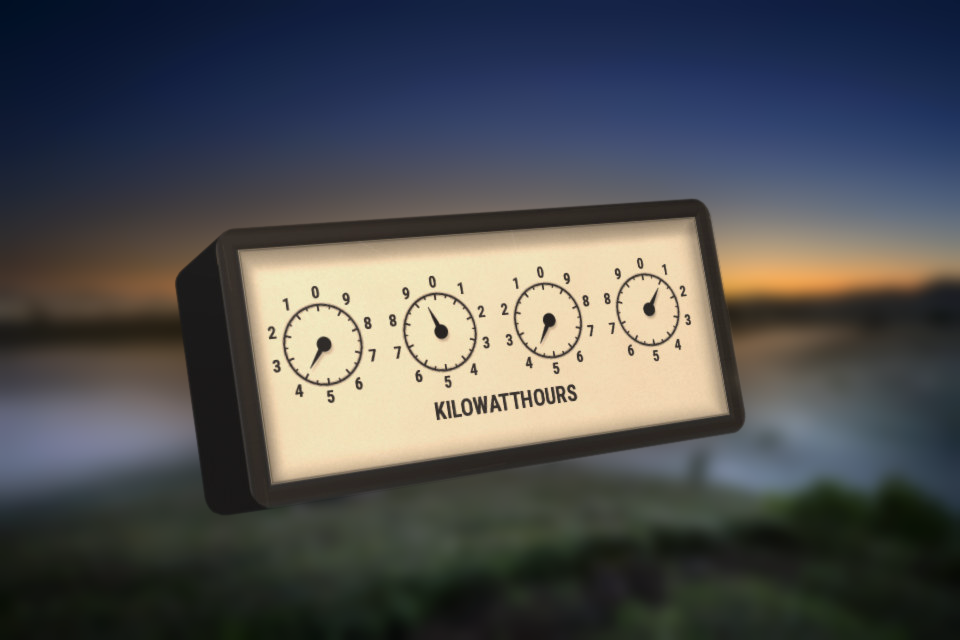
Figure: 3941
